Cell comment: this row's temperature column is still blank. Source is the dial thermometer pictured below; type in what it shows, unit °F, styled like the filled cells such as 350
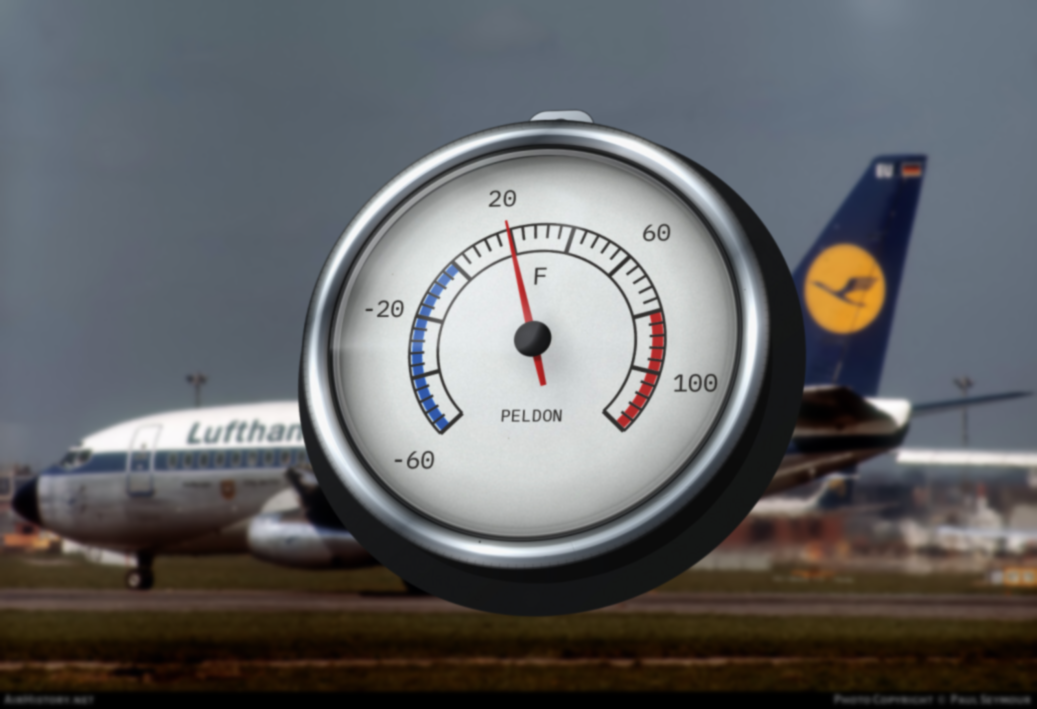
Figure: 20
